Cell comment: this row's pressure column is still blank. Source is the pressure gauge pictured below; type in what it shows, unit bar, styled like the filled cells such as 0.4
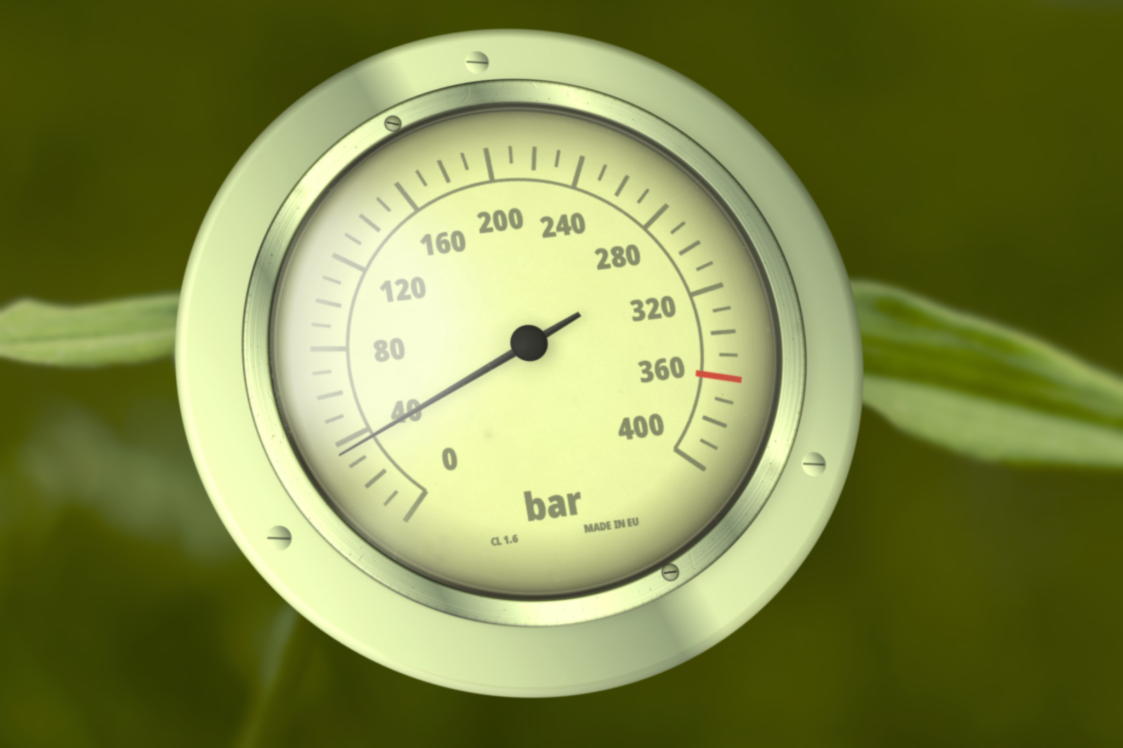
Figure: 35
